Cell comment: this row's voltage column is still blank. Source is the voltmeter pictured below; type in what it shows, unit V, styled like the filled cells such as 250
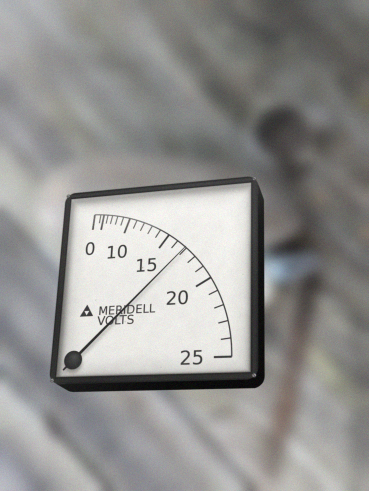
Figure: 17
